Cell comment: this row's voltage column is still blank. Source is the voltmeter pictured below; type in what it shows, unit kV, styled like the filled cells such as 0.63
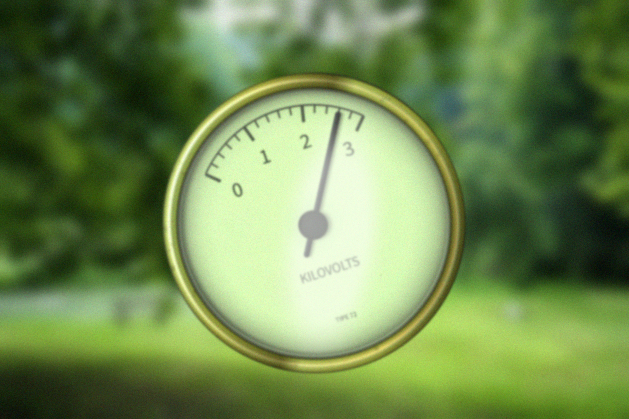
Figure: 2.6
